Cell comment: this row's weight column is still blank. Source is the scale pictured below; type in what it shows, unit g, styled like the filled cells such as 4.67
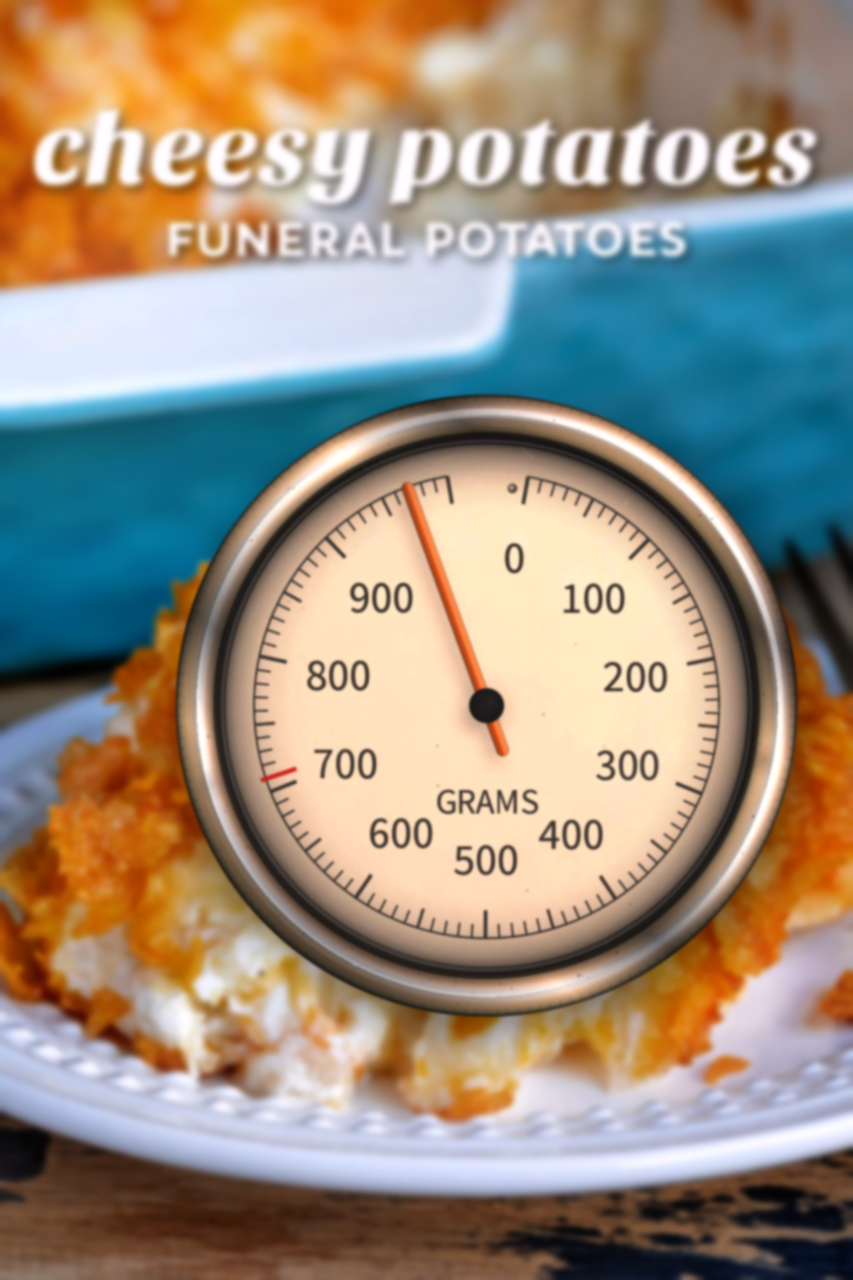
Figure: 970
